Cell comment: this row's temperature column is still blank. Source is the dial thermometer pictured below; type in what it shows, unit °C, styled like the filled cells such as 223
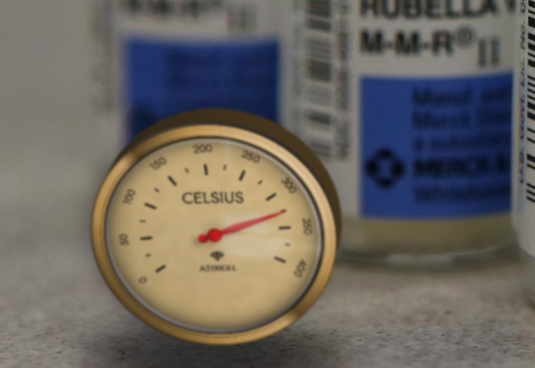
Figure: 325
